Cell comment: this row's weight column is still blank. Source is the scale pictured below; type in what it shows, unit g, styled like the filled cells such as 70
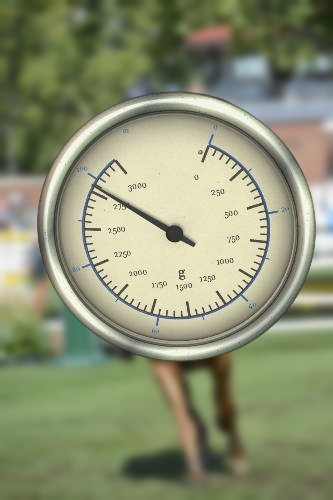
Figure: 2800
